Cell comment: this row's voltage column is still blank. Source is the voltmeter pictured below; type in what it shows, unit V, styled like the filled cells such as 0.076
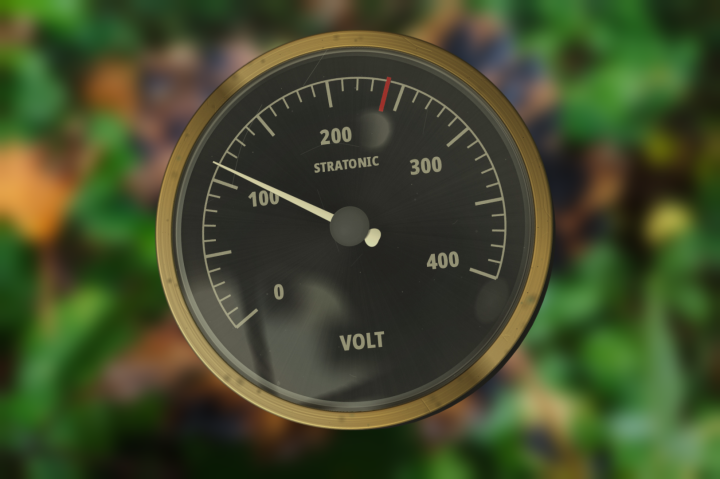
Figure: 110
